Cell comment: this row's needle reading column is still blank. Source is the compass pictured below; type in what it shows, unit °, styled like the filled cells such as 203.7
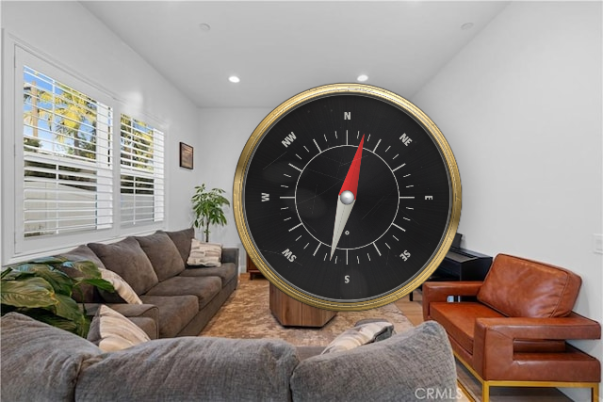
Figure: 15
